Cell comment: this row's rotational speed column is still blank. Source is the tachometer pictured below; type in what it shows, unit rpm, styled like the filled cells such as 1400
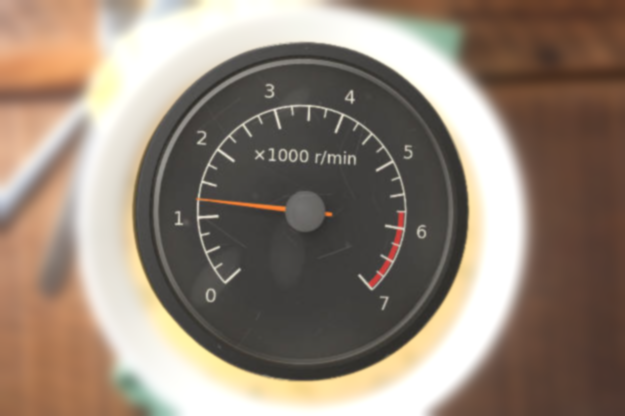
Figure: 1250
